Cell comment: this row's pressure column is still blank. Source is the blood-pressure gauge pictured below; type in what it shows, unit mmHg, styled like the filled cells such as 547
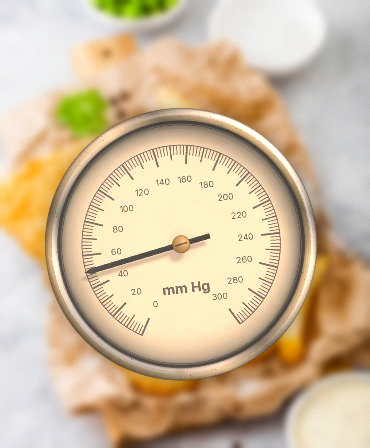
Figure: 50
